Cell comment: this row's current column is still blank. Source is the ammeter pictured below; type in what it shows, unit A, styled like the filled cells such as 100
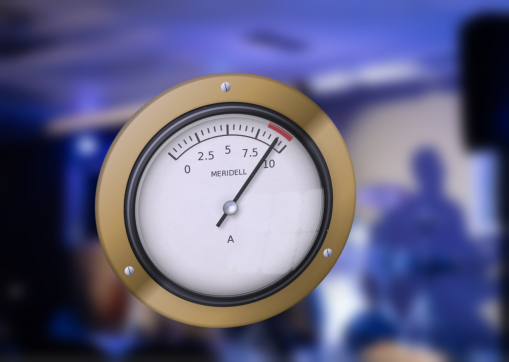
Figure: 9
